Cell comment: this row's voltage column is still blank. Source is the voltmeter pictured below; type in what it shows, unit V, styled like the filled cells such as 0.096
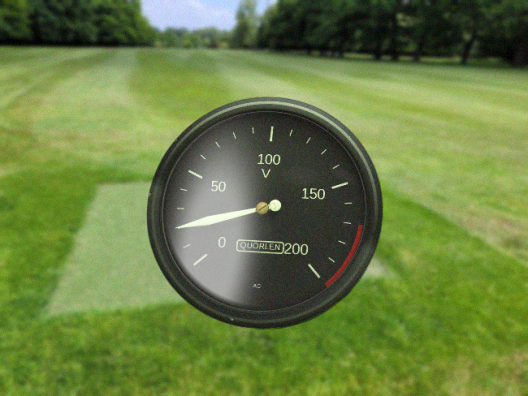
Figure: 20
